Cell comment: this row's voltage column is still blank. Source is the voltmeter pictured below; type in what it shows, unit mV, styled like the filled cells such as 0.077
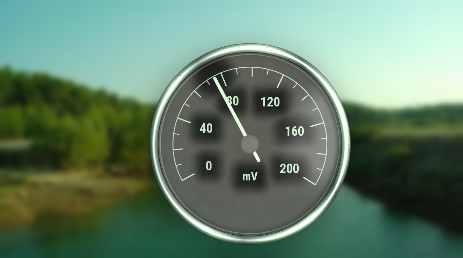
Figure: 75
